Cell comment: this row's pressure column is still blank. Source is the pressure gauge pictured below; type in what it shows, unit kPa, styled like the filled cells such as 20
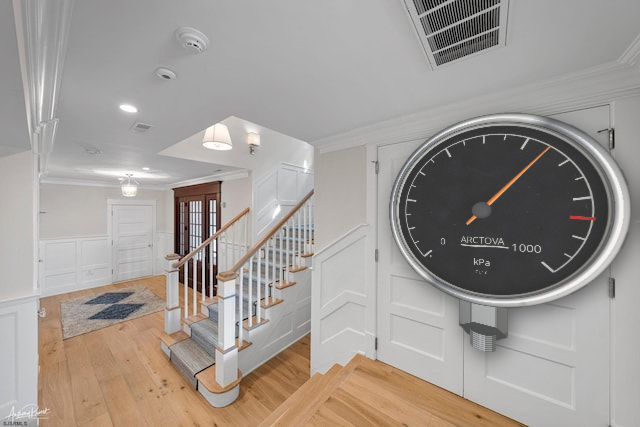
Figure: 650
